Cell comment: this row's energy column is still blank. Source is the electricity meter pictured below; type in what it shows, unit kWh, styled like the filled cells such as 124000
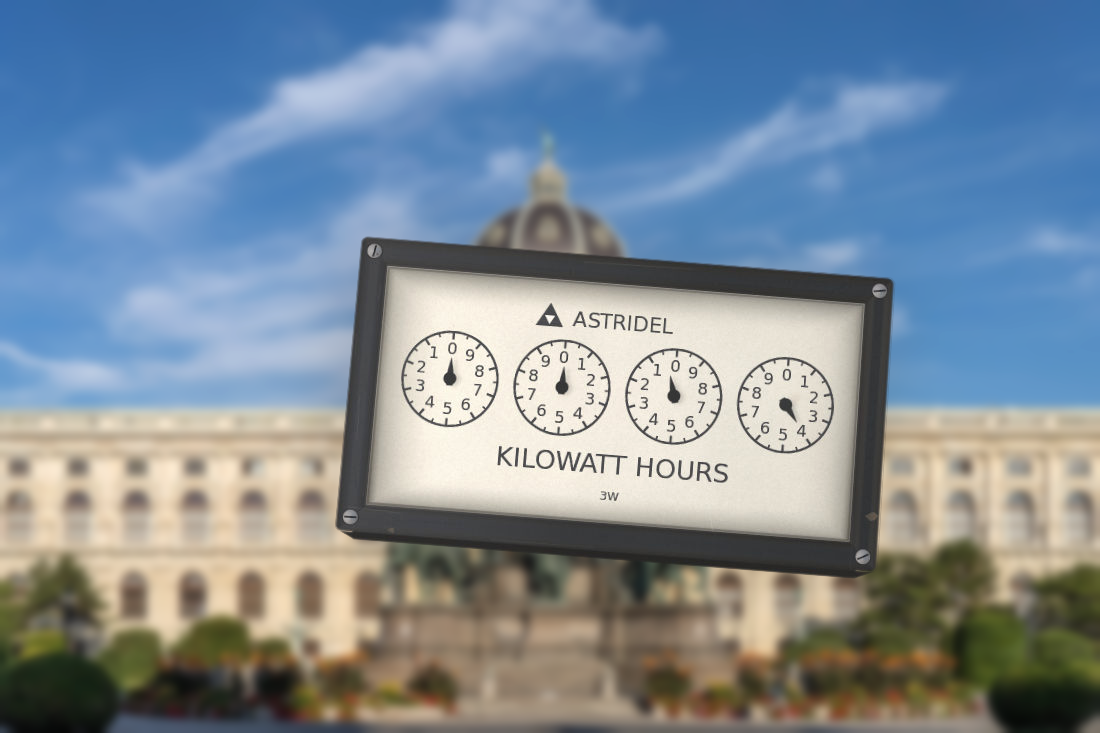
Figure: 4
